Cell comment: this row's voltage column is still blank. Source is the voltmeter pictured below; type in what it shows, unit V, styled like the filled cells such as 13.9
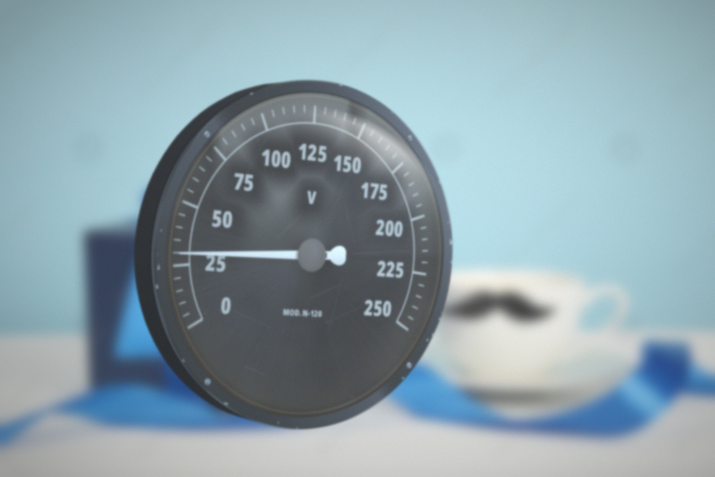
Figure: 30
